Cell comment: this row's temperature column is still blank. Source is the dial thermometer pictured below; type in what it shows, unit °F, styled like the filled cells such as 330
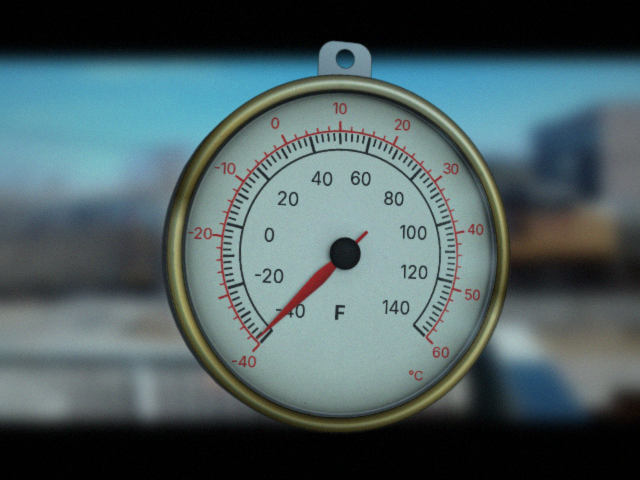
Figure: -38
